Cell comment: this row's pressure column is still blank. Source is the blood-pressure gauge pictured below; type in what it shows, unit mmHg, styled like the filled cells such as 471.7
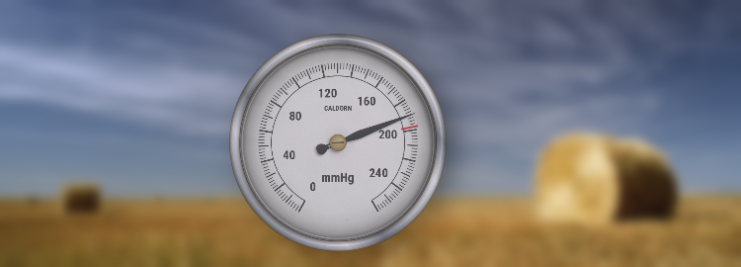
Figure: 190
